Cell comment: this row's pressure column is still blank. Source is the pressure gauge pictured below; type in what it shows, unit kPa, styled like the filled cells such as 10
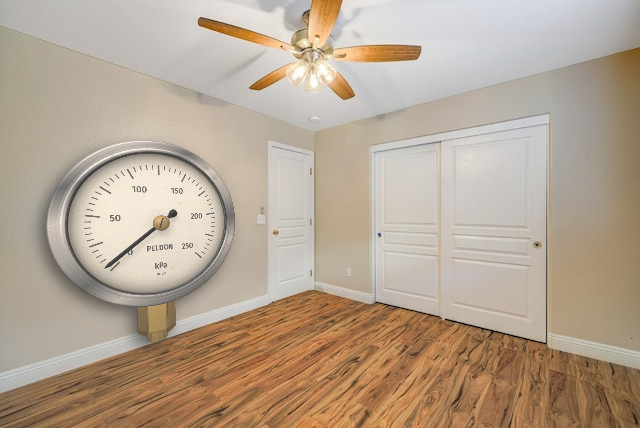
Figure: 5
